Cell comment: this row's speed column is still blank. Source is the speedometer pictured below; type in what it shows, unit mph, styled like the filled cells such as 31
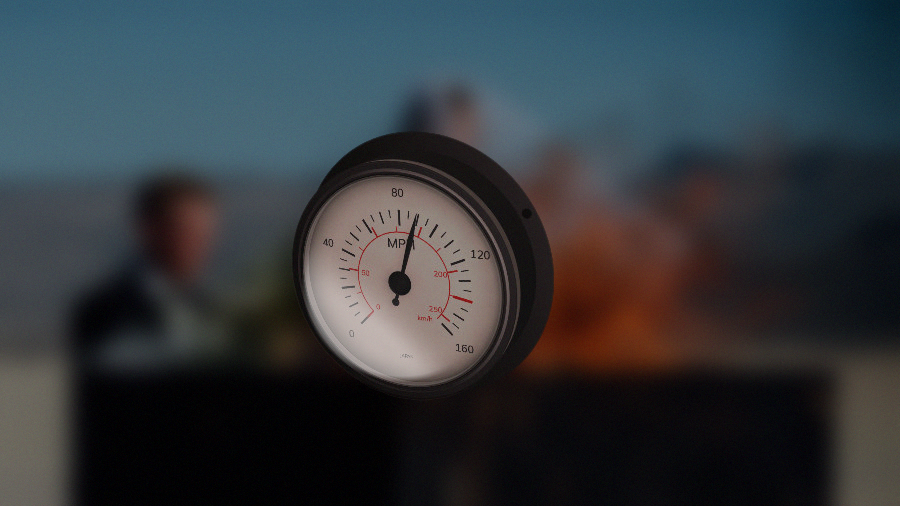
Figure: 90
